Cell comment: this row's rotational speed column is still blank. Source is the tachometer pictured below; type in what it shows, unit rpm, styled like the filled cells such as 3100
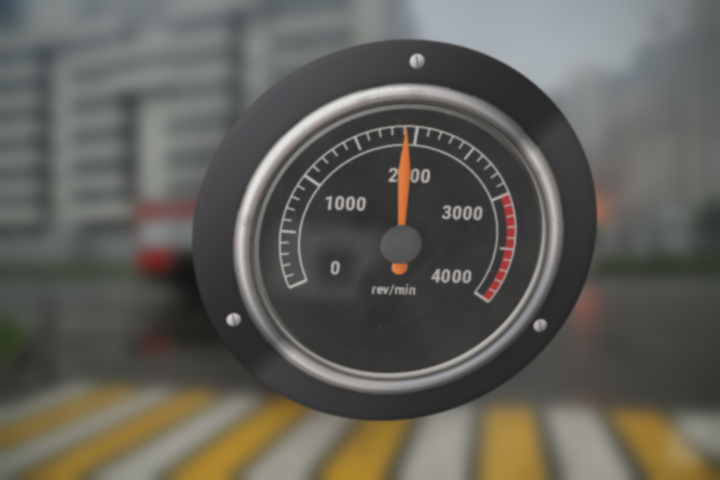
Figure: 1900
